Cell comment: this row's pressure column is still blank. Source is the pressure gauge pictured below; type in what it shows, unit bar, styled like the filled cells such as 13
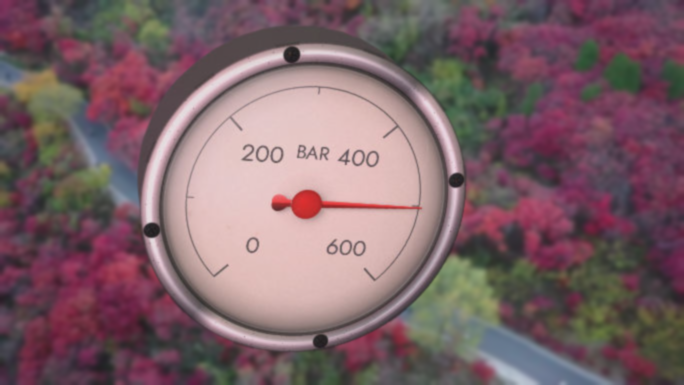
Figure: 500
